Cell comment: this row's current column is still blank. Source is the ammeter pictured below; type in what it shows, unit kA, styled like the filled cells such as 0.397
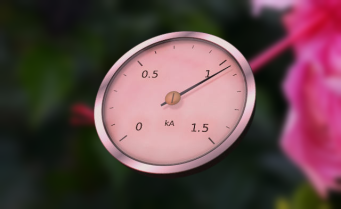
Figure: 1.05
